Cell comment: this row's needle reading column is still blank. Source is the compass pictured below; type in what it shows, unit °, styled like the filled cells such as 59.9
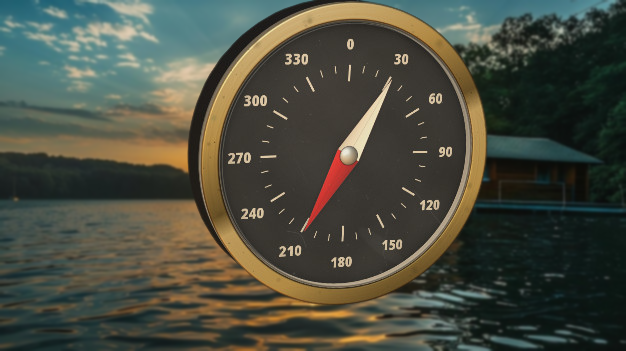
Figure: 210
